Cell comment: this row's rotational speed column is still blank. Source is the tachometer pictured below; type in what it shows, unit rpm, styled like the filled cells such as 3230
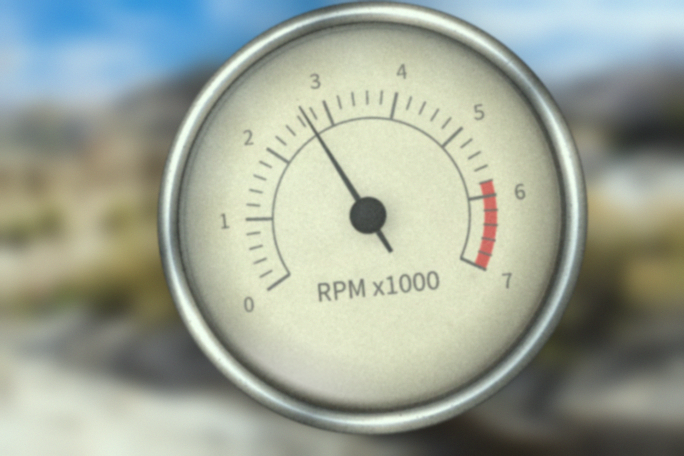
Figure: 2700
